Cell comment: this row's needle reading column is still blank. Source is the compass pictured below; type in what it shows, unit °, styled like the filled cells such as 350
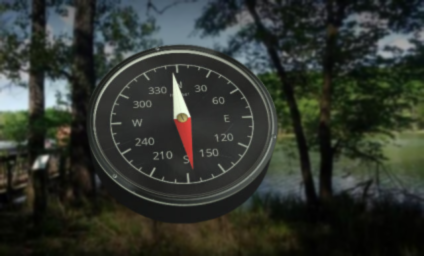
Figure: 175
